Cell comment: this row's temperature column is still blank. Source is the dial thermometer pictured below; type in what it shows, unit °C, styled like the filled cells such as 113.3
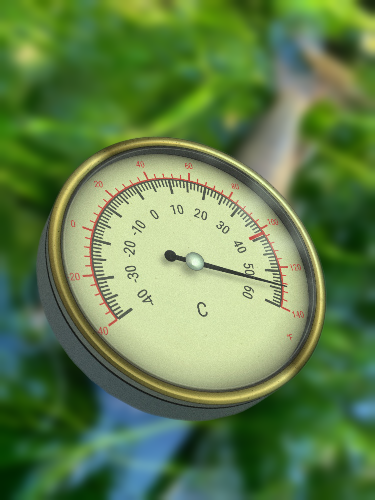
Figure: 55
